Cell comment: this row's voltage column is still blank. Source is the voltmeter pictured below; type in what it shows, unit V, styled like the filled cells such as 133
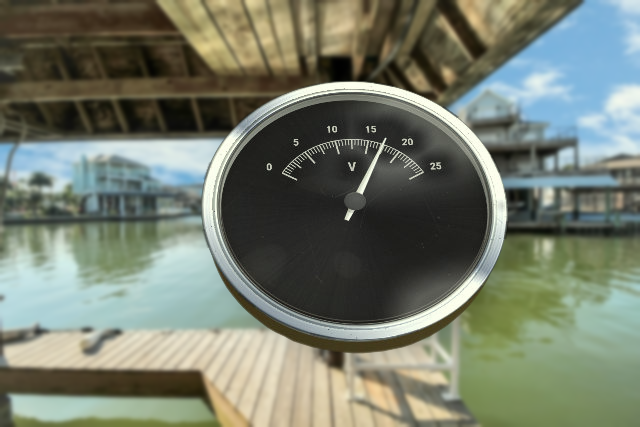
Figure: 17.5
